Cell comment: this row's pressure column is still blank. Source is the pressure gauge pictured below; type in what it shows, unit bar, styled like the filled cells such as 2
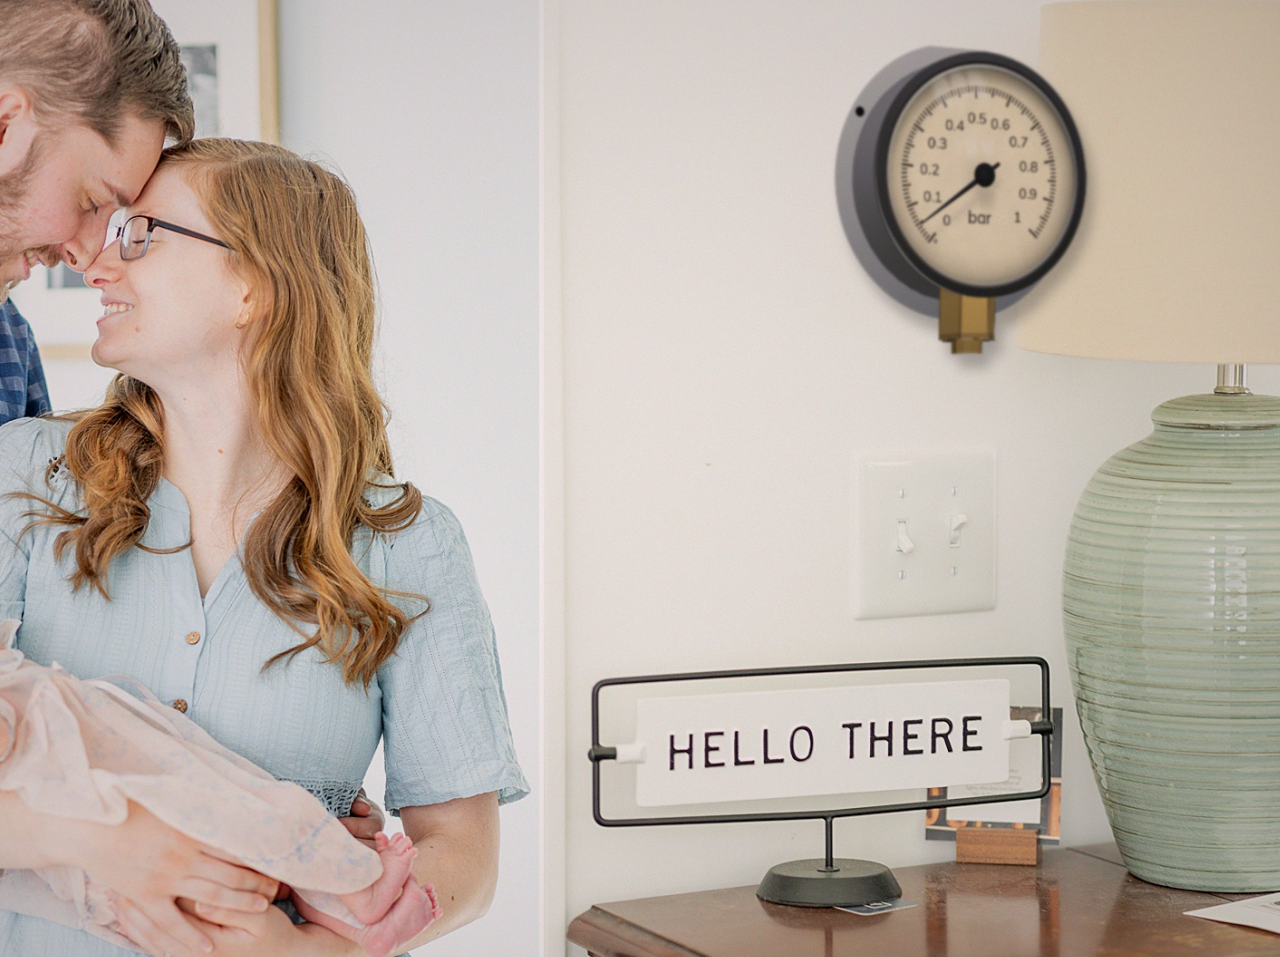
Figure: 0.05
